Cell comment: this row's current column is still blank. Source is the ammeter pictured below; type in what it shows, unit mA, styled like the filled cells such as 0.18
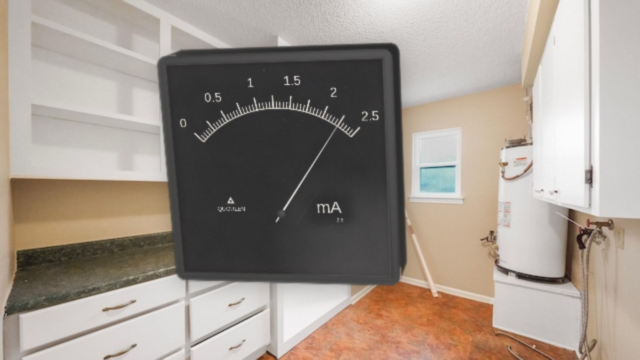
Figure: 2.25
